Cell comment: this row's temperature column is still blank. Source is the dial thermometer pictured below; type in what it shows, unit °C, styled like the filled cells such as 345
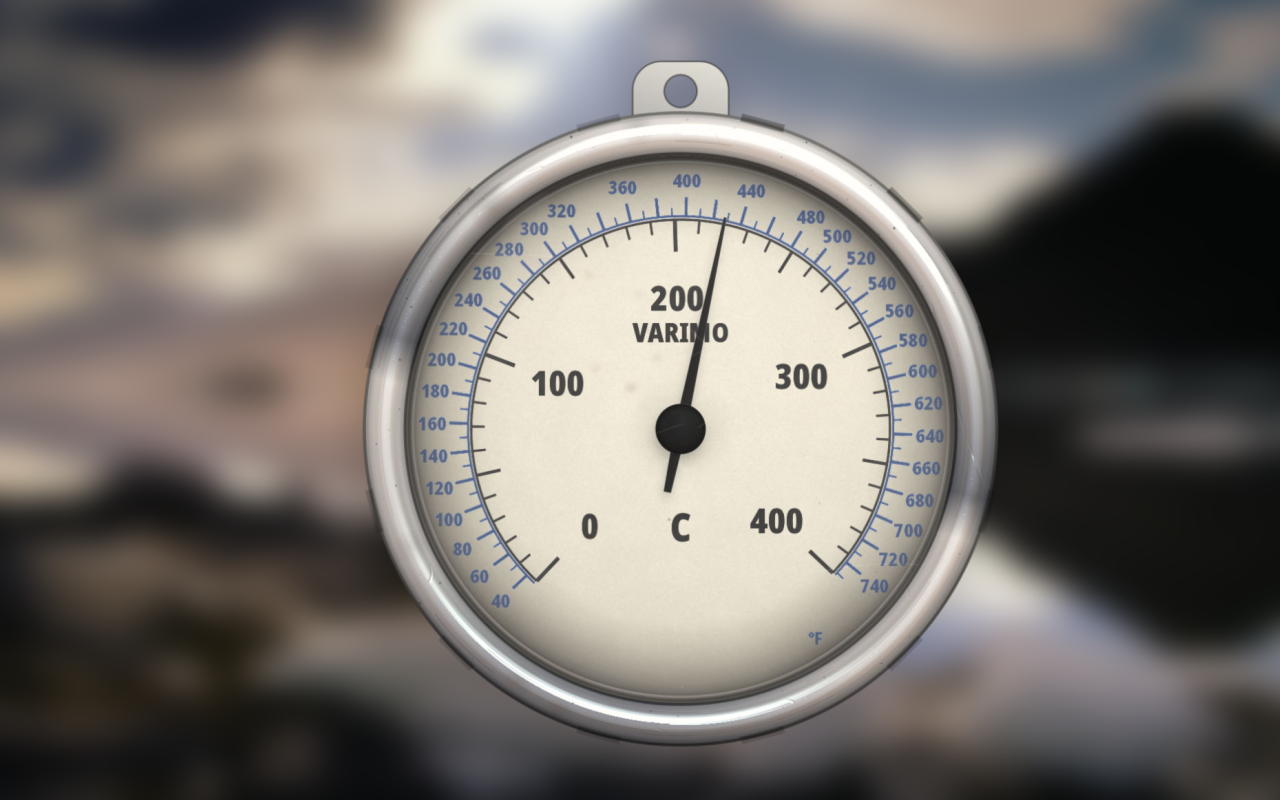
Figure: 220
